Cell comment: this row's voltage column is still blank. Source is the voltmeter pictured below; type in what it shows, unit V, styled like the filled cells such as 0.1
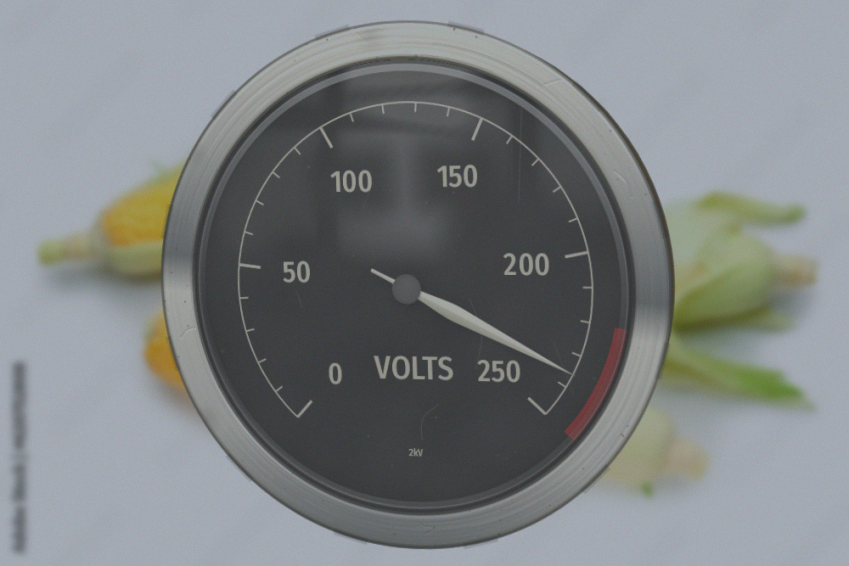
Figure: 235
